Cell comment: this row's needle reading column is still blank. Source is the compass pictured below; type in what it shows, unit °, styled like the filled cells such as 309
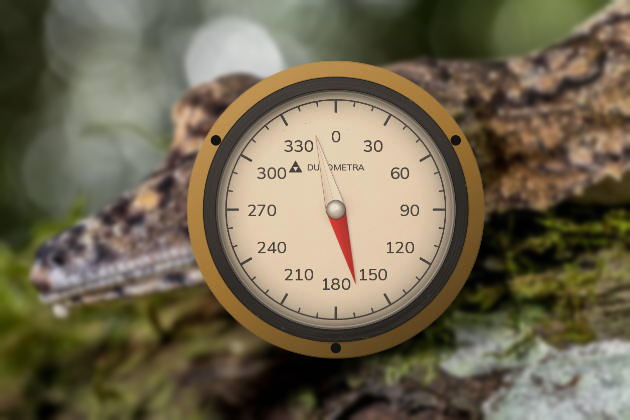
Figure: 165
